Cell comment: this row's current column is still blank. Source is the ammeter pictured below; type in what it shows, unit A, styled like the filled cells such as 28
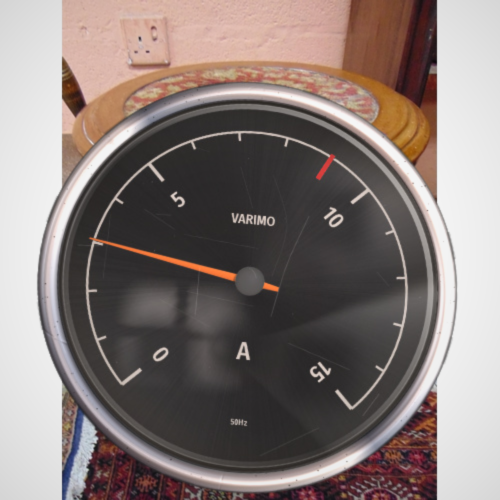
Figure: 3
